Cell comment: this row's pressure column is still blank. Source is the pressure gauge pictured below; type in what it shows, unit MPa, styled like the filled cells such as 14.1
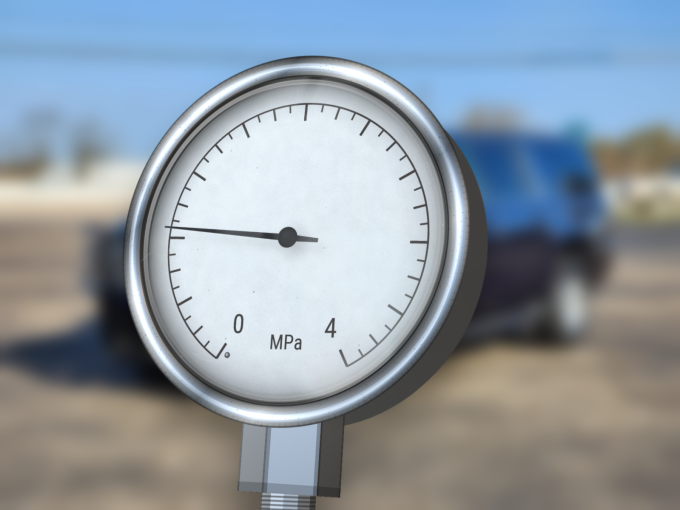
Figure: 0.85
